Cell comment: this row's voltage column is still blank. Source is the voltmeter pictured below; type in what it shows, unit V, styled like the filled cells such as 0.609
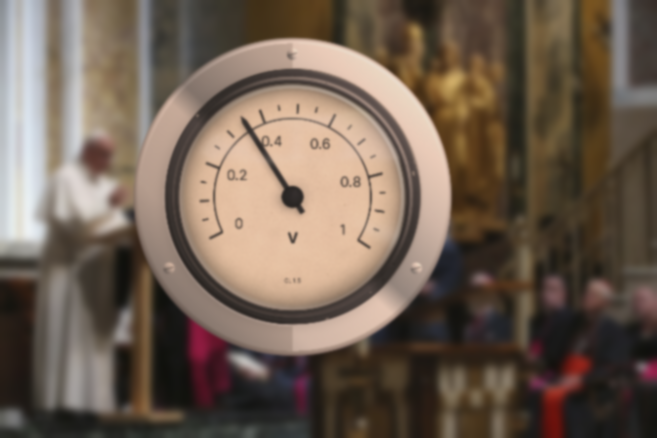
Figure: 0.35
